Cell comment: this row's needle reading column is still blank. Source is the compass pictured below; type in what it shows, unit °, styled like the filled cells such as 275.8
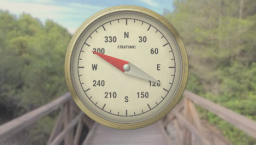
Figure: 295
